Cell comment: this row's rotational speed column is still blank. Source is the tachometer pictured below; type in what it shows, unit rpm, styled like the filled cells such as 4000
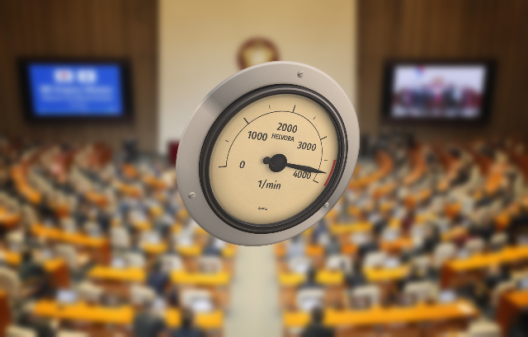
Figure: 3750
